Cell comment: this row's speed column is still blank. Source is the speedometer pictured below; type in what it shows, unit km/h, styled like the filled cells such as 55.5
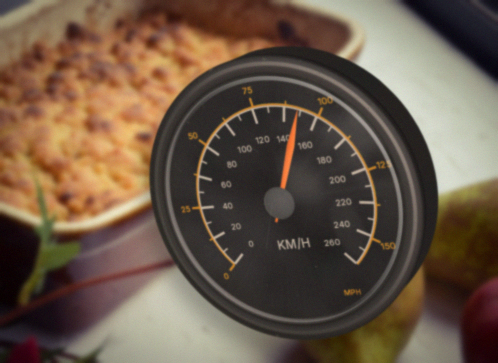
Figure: 150
